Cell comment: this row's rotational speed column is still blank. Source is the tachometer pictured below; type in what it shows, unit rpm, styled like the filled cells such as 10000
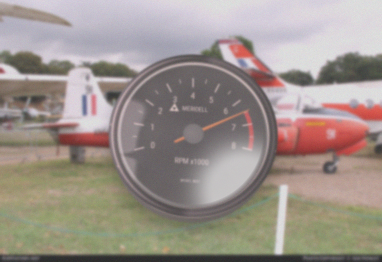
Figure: 6500
